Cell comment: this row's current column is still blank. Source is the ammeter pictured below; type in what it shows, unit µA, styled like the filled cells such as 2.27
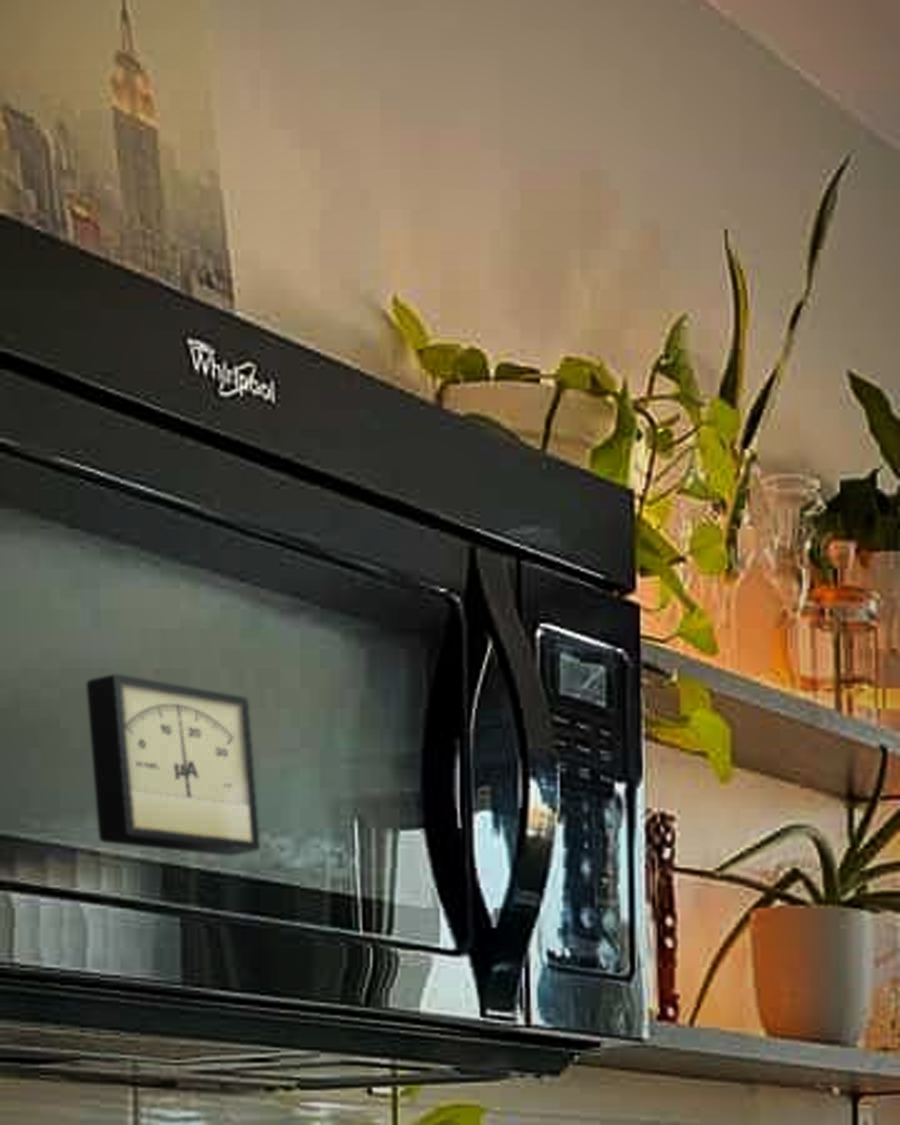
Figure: 15
